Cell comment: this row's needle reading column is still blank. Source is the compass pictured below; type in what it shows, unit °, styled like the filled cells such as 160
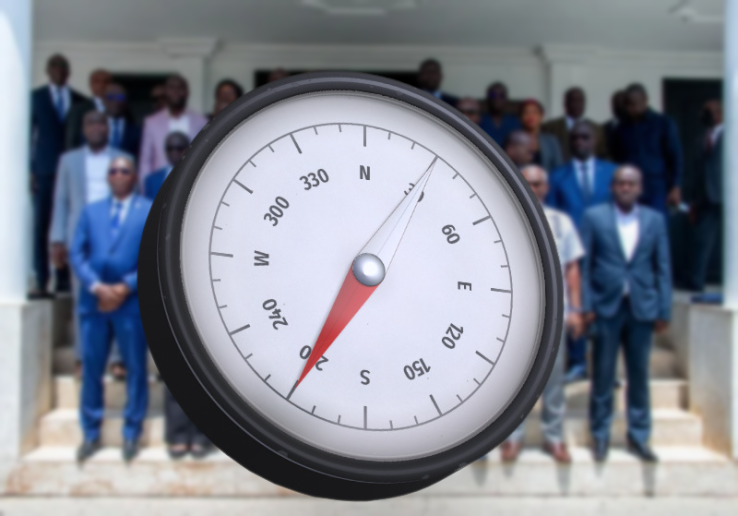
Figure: 210
